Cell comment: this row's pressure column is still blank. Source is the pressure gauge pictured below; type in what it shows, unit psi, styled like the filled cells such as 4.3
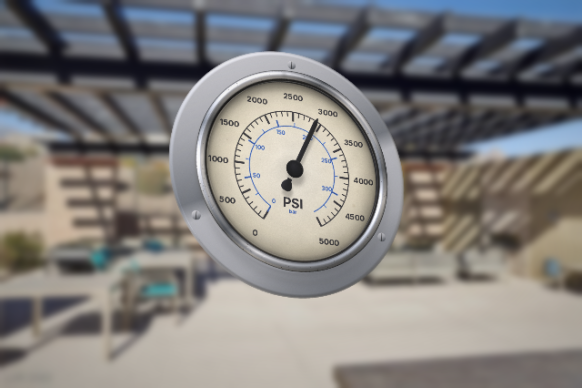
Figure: 2900
